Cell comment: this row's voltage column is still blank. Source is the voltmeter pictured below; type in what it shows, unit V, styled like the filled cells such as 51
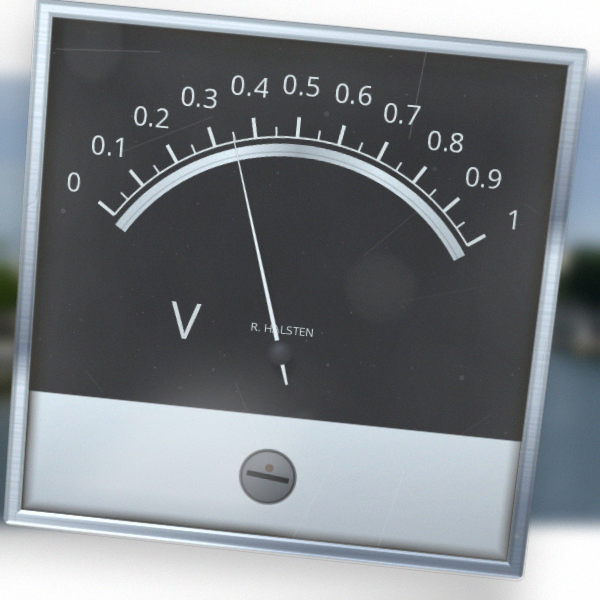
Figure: 0.35
